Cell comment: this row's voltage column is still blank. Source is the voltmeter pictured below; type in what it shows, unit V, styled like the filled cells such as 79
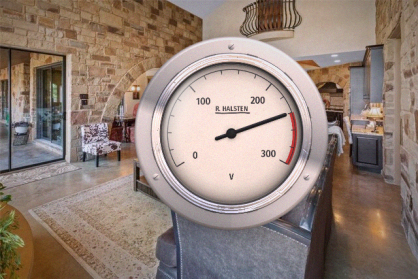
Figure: 240
